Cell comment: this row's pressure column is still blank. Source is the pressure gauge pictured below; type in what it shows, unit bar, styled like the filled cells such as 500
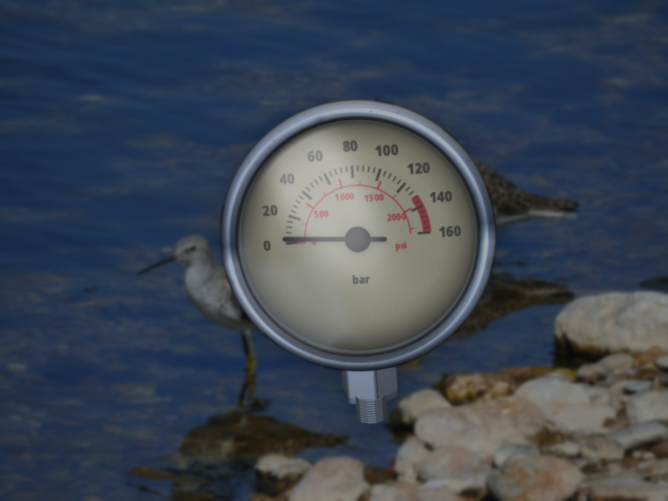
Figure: 4
